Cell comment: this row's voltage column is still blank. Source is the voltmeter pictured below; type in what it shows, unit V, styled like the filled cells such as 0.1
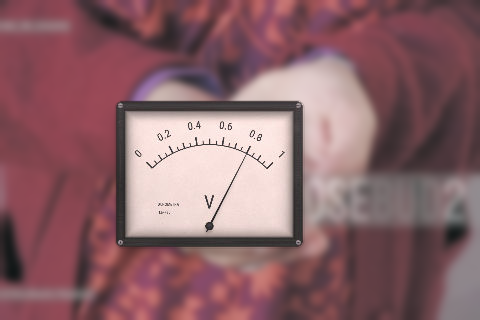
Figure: 0.8
